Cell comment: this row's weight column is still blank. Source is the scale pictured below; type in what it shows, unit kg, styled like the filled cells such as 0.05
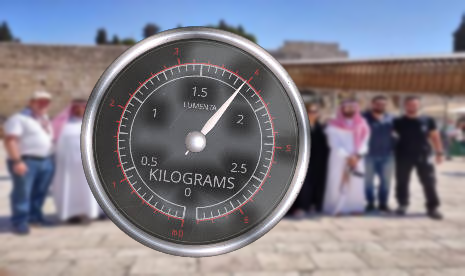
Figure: 1.8
